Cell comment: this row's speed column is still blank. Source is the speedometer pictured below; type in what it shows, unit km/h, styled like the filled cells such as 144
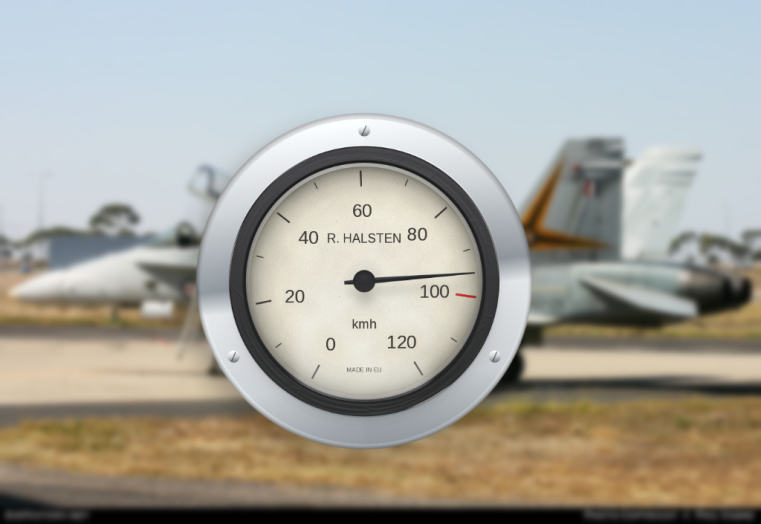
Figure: 95
